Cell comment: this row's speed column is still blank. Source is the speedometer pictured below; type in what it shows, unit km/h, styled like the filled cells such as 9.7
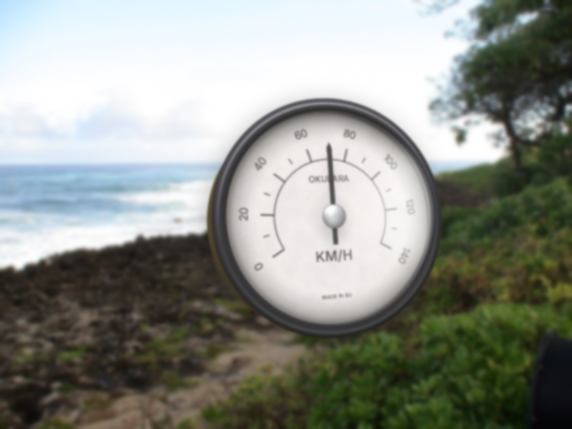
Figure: 70
